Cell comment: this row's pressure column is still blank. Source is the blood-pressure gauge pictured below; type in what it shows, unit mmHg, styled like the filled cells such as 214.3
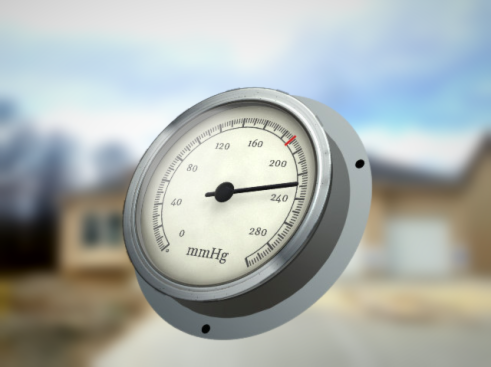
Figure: 230
